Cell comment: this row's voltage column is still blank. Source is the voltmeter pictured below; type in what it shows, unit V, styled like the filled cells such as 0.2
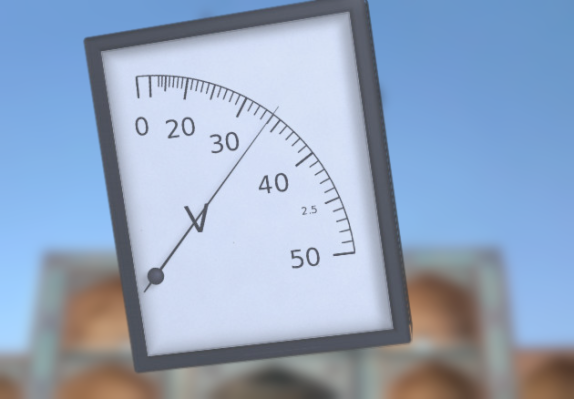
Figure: 34
